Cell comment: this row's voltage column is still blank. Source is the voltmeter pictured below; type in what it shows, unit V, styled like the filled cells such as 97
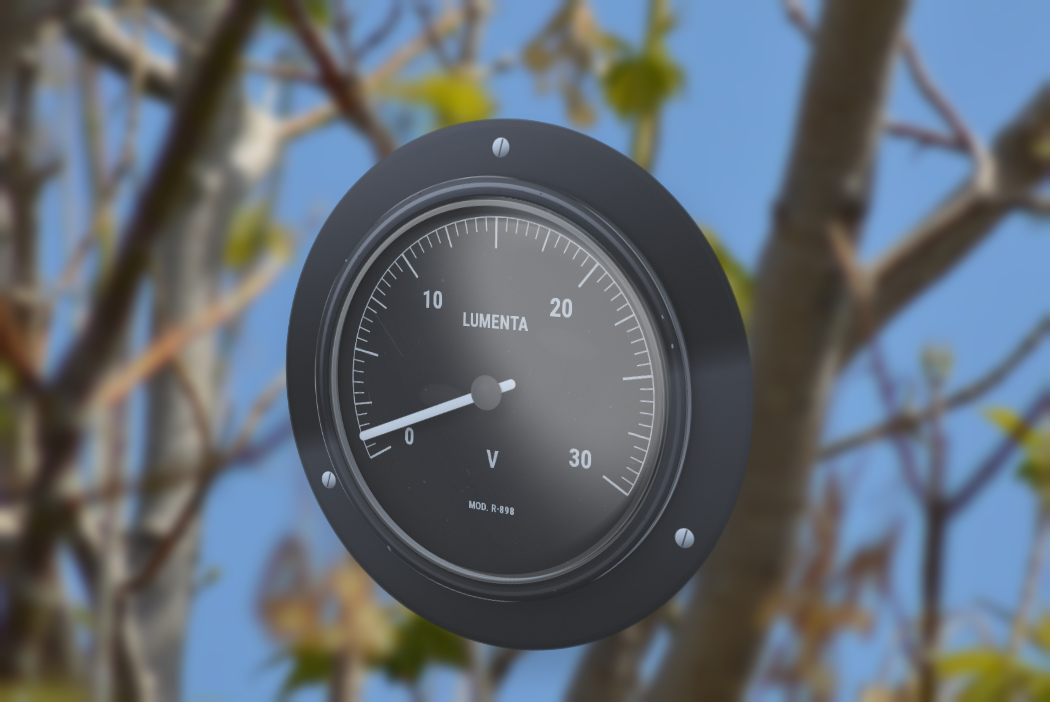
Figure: 1
